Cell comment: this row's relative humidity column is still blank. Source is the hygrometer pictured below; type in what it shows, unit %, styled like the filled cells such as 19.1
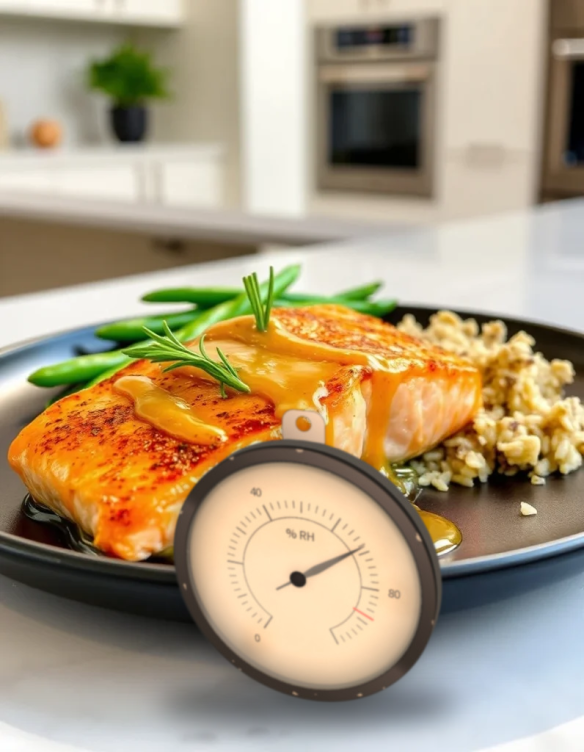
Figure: 68
